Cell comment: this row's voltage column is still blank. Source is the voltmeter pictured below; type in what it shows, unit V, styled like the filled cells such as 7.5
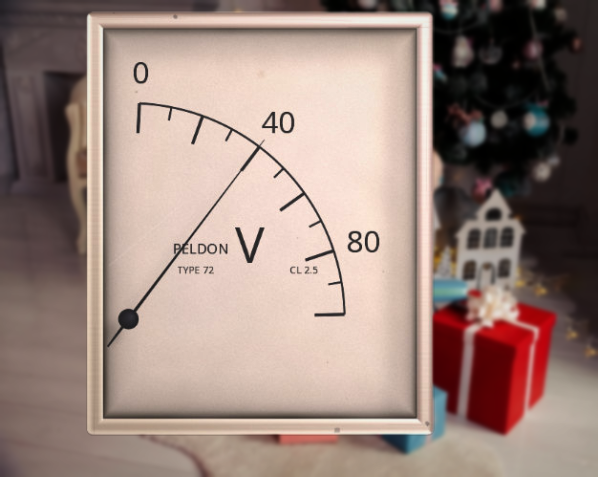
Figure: 40
